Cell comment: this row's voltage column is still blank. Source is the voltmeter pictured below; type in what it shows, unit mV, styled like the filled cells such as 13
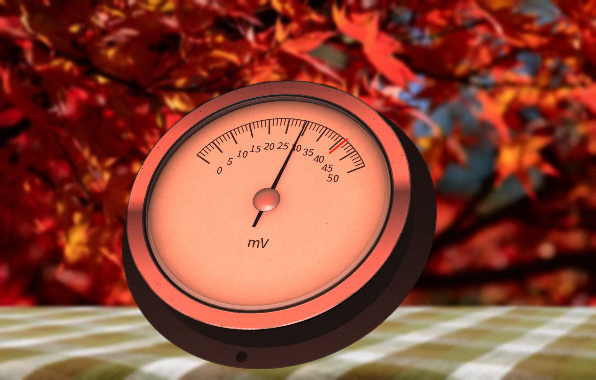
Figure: 30
